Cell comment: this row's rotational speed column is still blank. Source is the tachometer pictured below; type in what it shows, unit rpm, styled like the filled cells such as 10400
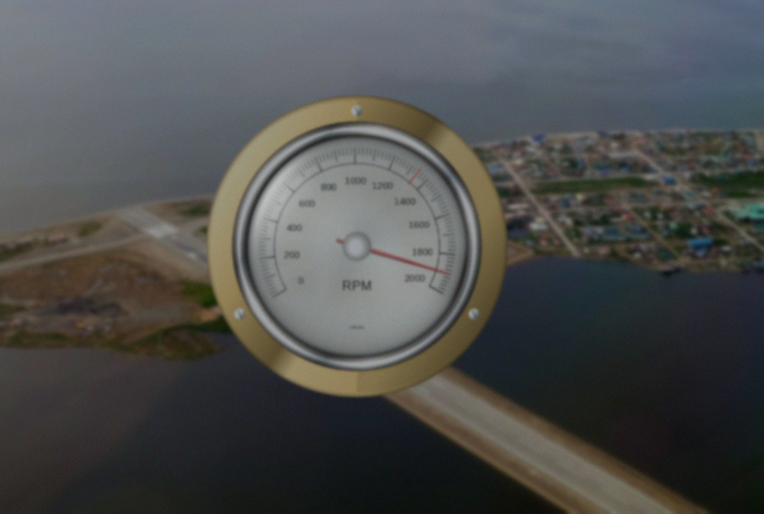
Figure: 1900
